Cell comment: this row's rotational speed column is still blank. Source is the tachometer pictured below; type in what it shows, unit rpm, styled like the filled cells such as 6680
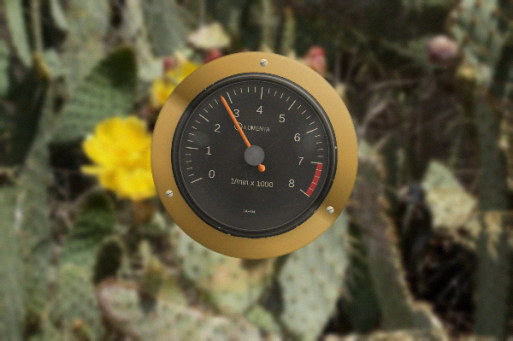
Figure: 2800
